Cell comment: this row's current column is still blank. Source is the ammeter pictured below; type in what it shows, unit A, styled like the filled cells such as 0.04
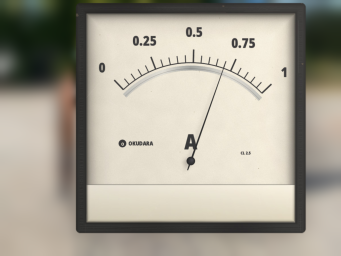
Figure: 0.7
